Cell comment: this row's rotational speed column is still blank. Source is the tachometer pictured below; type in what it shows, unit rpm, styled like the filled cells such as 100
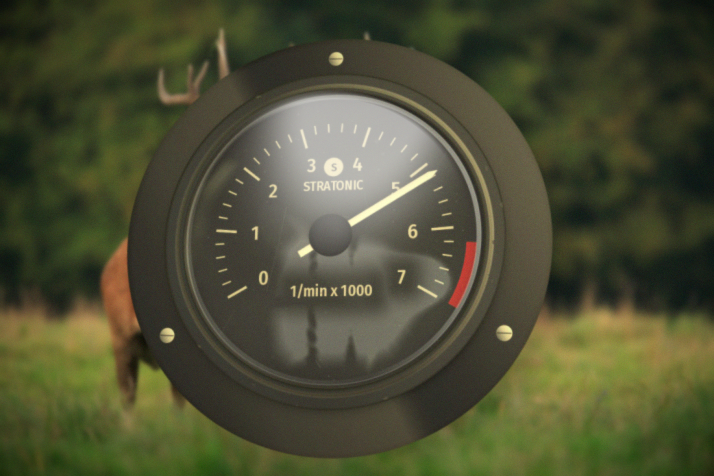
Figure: 5200
